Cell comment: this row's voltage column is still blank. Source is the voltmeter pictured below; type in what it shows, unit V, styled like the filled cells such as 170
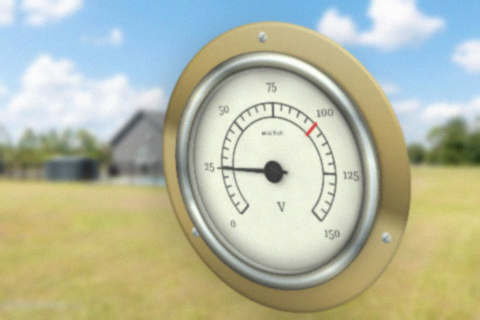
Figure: 25
